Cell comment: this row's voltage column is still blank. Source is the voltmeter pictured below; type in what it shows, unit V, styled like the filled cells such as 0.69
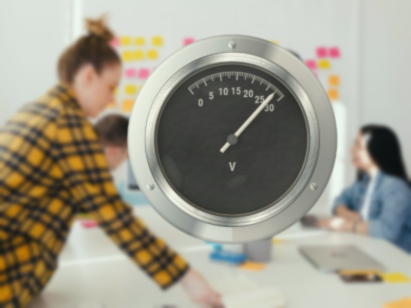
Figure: 27.5
